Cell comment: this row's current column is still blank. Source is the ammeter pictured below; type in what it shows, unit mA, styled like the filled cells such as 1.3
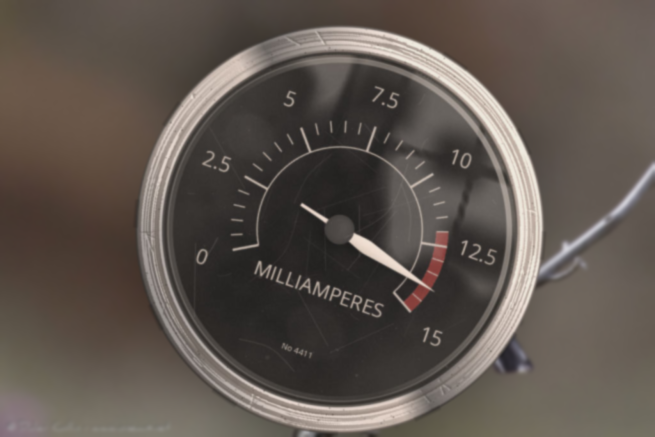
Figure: 14
